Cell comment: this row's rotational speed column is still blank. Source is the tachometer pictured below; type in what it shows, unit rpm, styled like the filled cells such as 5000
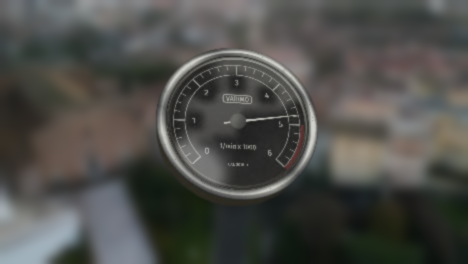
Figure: 4800
